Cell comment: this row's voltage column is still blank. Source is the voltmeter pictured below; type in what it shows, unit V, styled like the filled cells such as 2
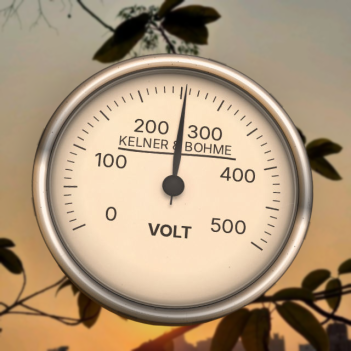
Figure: 255
